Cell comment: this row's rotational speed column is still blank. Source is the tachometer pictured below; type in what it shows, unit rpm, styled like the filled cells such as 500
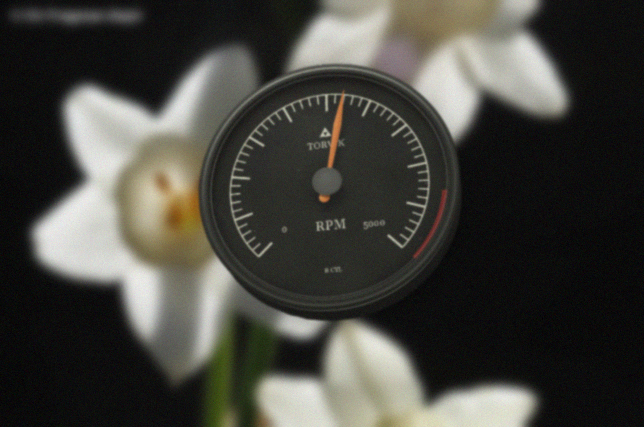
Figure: 2700
